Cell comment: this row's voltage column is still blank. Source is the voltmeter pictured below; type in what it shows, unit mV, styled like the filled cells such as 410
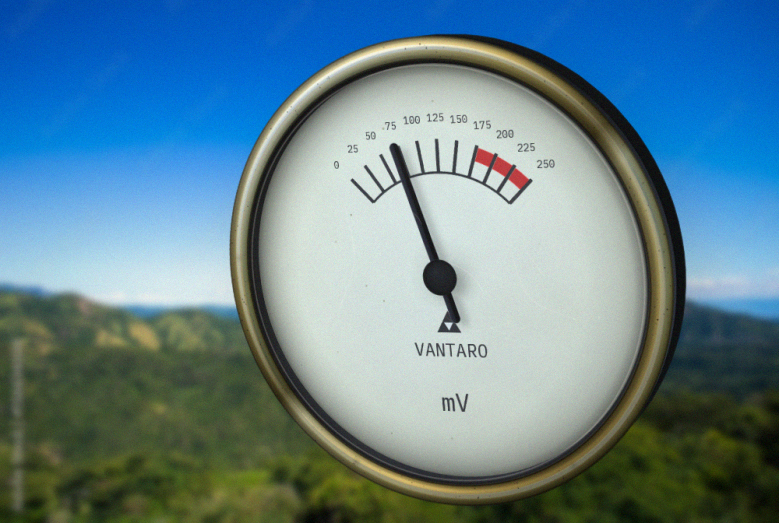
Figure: 75
